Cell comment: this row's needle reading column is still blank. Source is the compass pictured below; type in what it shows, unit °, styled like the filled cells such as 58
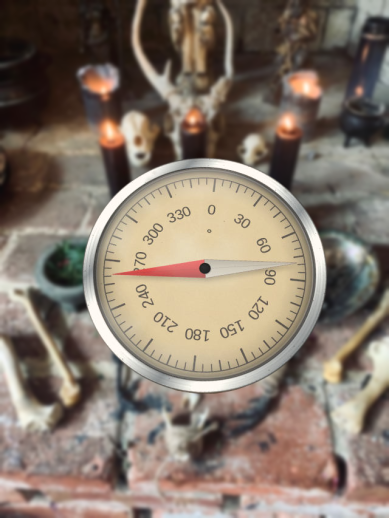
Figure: 260
